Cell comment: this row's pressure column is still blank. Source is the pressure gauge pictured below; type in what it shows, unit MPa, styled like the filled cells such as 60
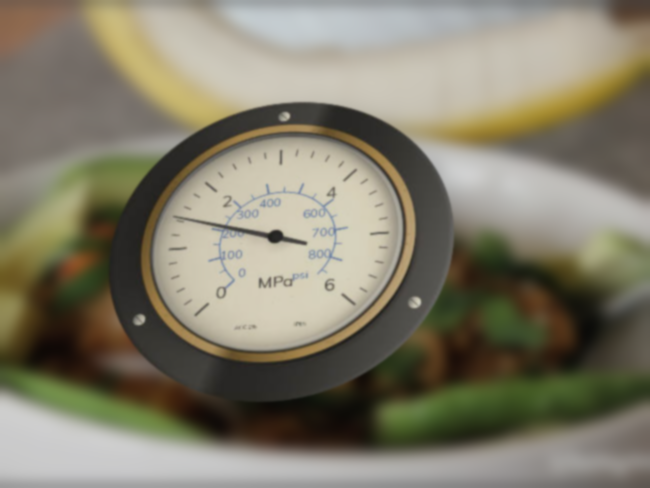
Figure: 1.4
